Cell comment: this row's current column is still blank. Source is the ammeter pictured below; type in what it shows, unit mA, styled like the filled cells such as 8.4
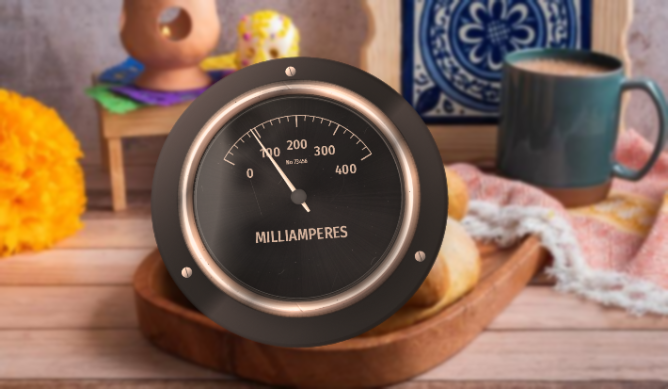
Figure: 90
